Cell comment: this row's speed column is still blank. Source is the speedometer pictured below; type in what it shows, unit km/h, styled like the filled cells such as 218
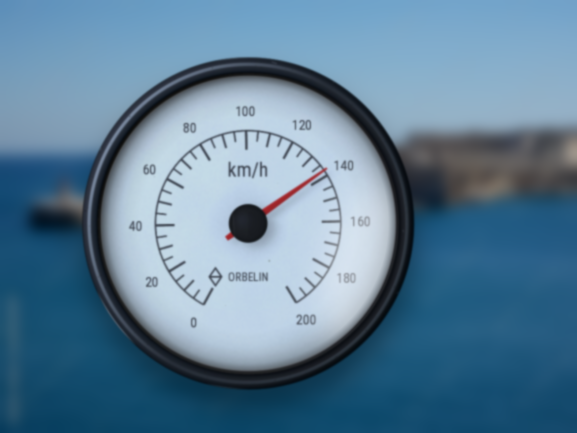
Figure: 137.5
